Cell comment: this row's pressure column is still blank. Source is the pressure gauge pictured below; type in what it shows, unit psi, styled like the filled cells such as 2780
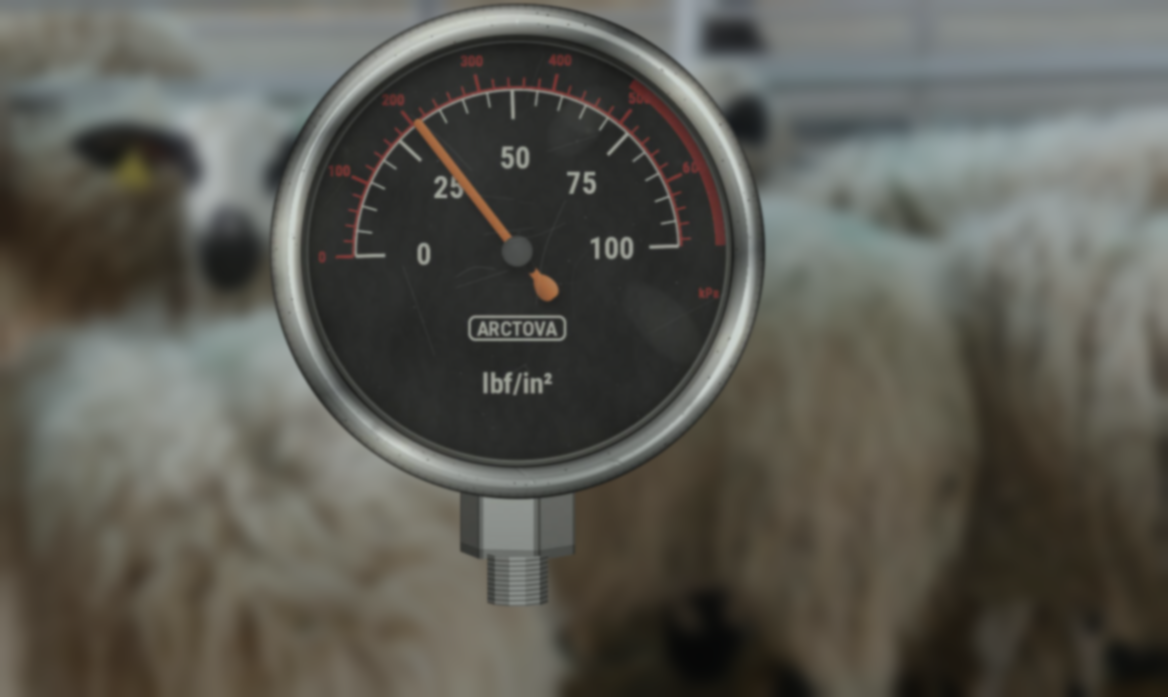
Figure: 30
